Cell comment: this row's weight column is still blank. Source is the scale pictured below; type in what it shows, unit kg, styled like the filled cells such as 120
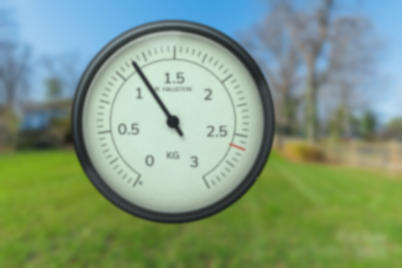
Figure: 1.15
